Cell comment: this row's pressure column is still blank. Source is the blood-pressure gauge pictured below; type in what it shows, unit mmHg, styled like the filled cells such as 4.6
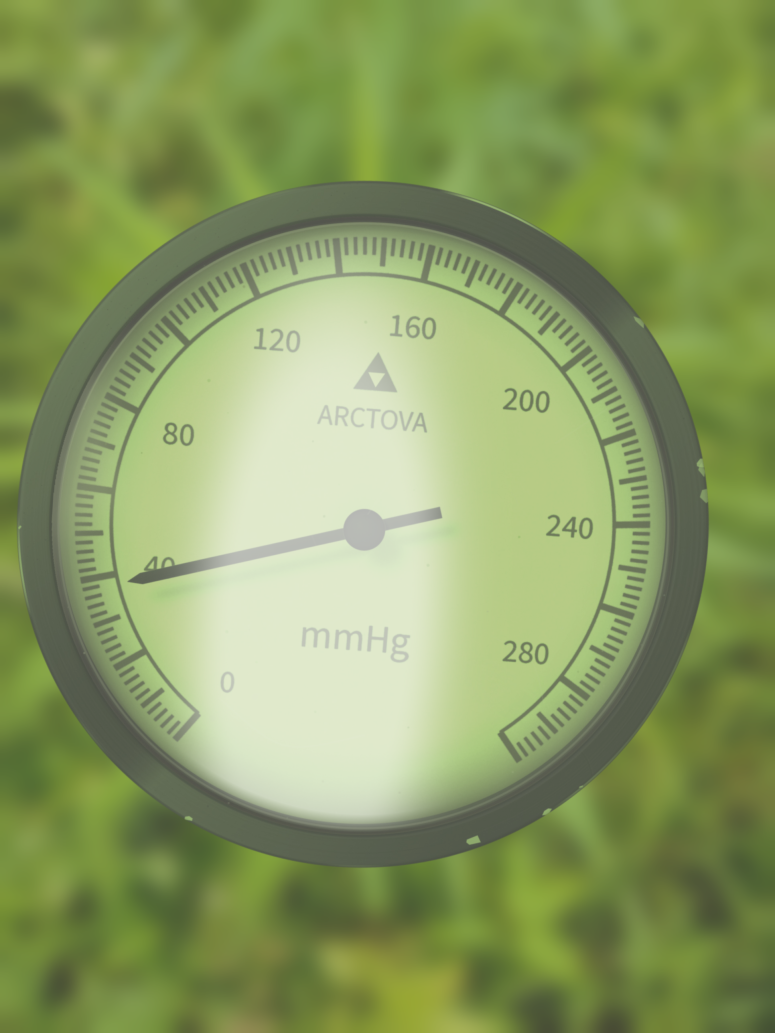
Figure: 38
